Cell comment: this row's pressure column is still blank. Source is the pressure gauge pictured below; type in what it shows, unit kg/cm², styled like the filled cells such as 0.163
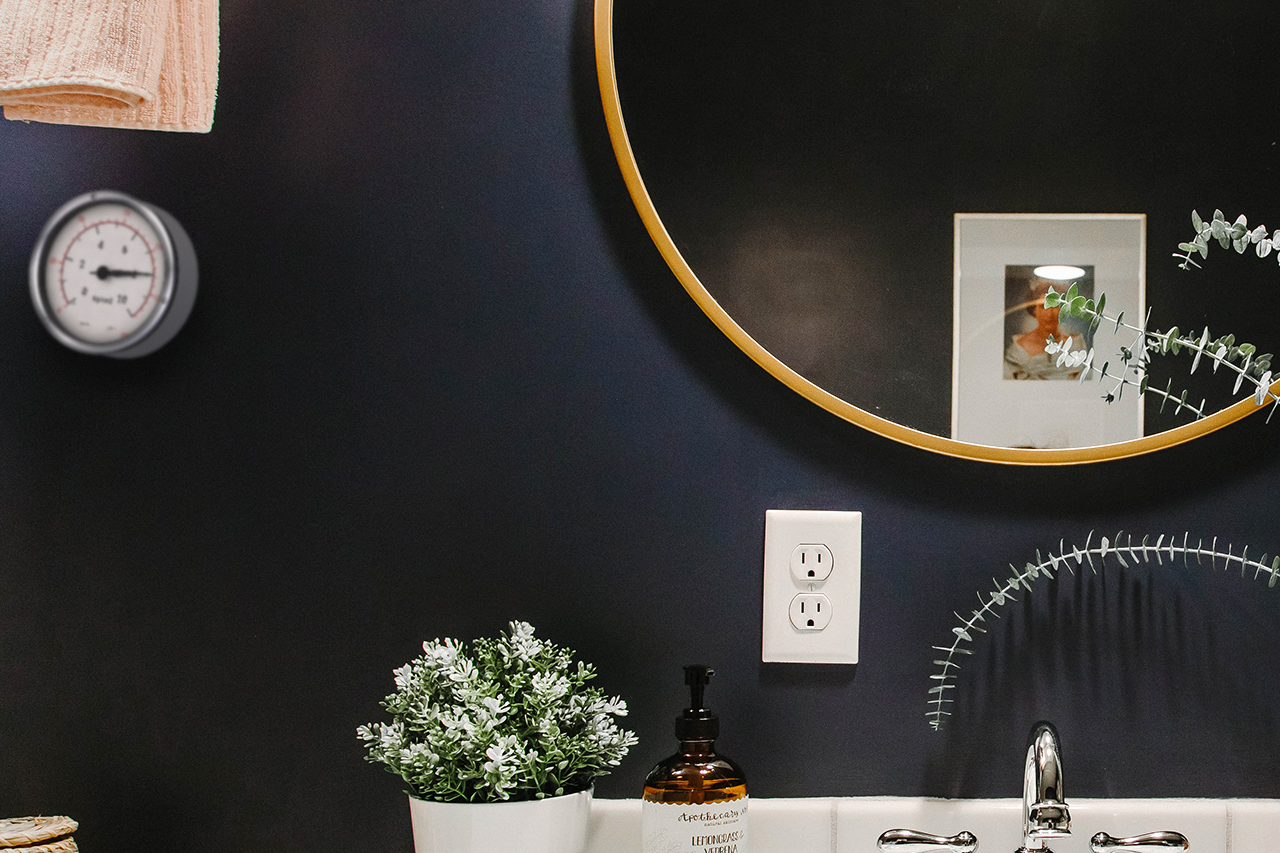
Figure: 8
